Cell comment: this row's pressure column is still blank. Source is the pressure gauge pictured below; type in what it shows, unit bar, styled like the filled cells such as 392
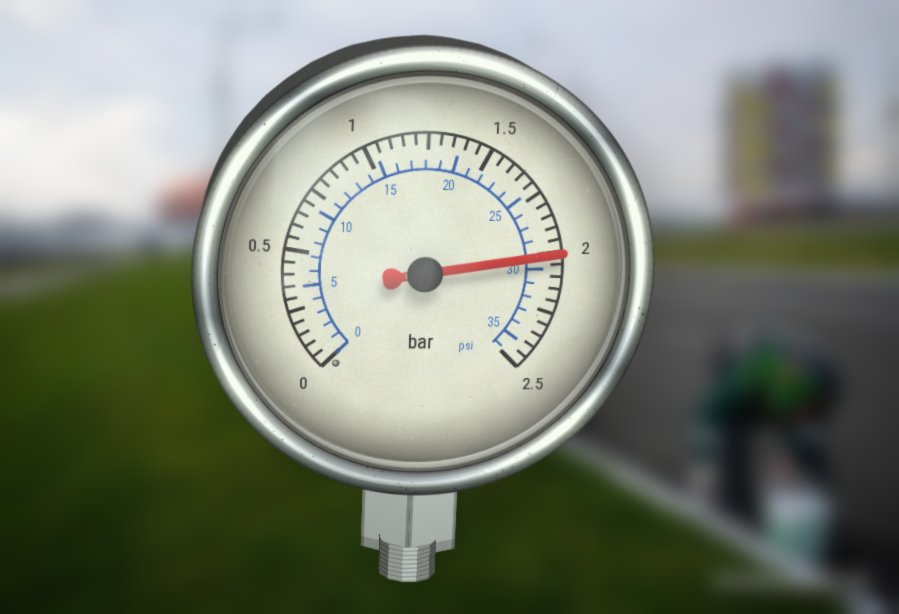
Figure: 2
